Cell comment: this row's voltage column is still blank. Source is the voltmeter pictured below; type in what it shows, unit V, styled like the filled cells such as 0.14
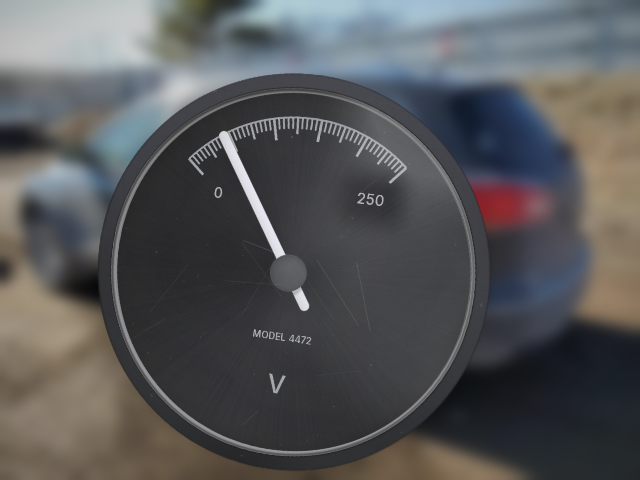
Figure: 45
